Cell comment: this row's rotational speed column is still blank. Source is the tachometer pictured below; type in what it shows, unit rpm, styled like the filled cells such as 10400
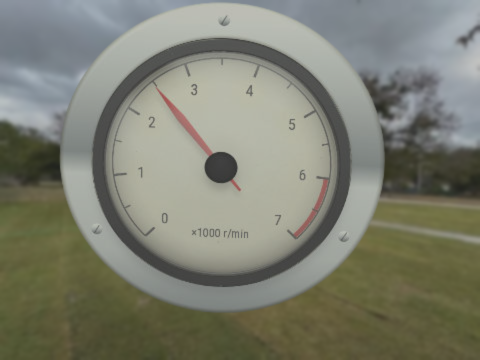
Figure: 2500
